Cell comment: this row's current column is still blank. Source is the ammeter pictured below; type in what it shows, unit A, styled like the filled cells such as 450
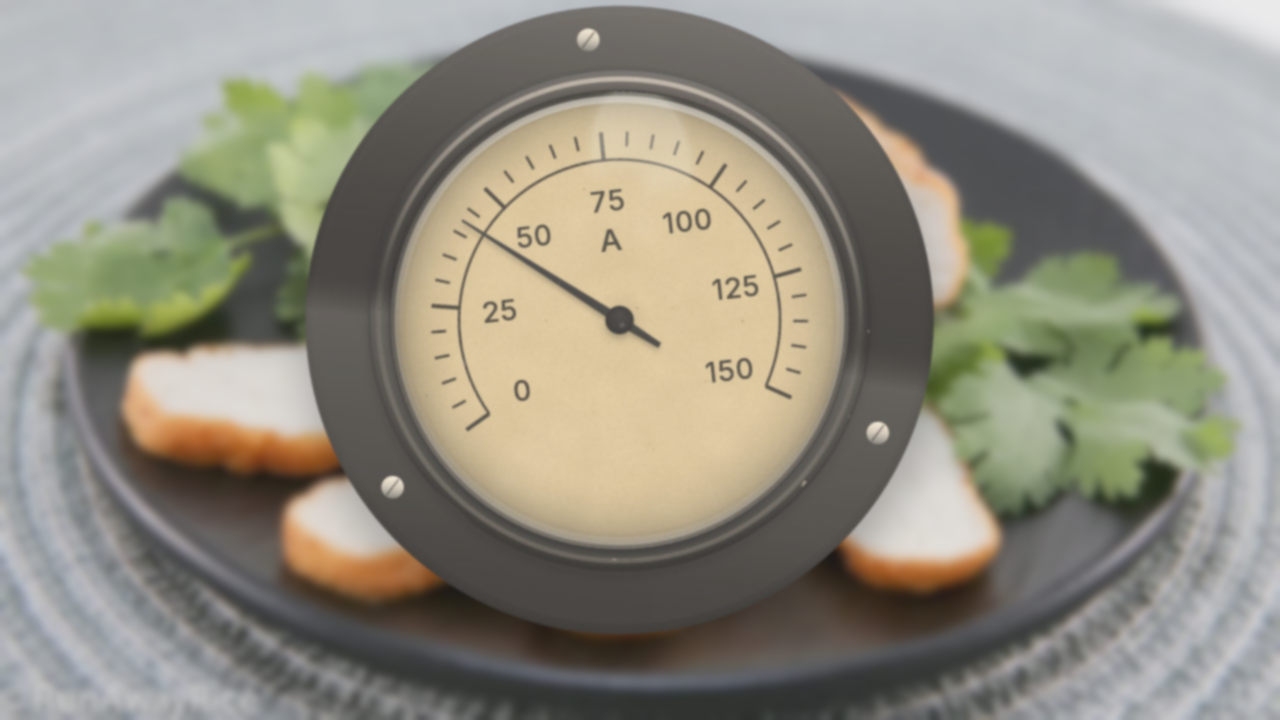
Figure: 42.5
